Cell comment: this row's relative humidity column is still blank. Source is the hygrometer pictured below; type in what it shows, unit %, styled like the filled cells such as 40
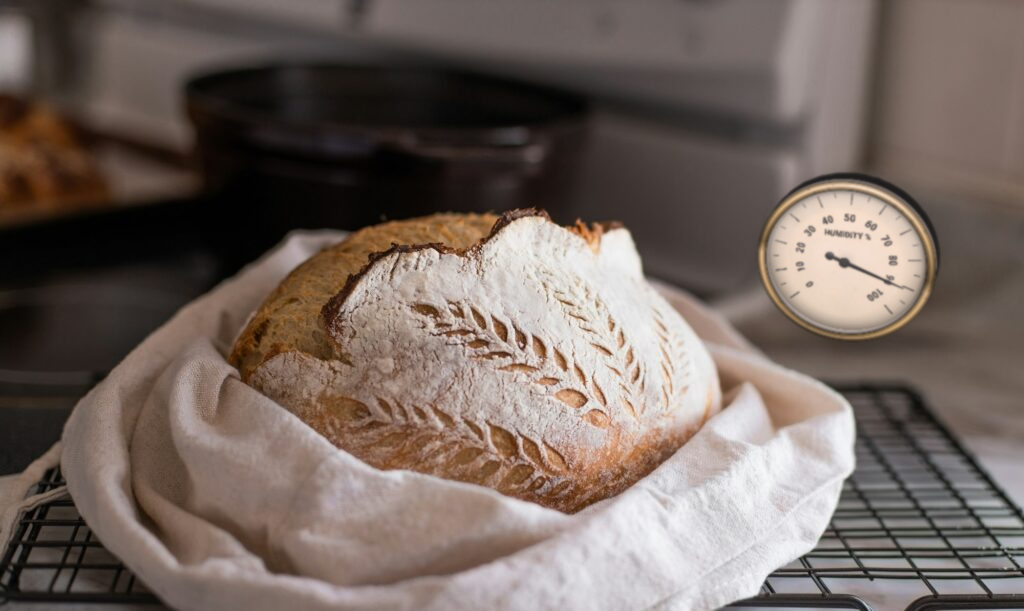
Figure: 90
